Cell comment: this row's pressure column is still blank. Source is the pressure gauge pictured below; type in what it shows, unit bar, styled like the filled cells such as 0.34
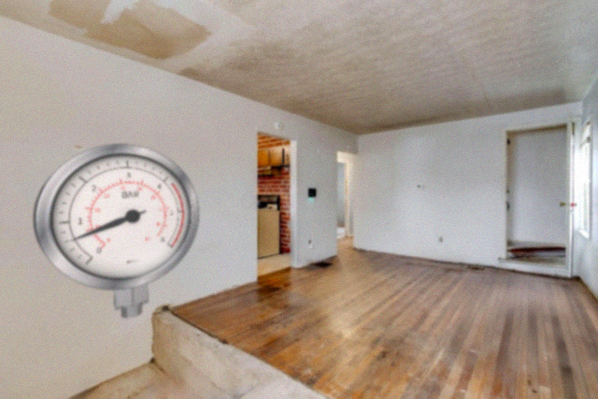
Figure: 0.6
